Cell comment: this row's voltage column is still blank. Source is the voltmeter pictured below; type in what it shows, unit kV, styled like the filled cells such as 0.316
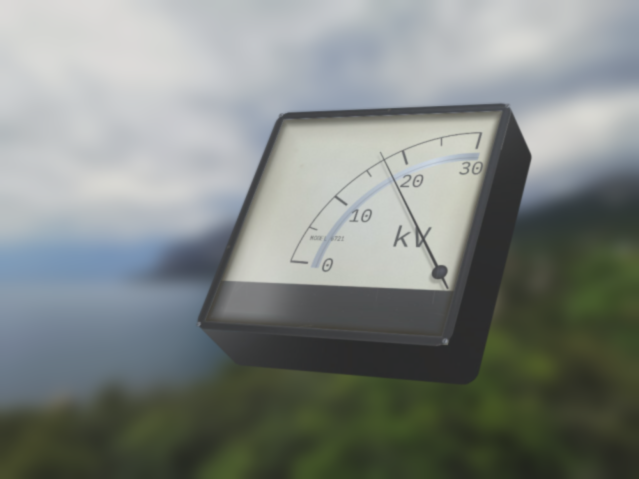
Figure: 17.5
